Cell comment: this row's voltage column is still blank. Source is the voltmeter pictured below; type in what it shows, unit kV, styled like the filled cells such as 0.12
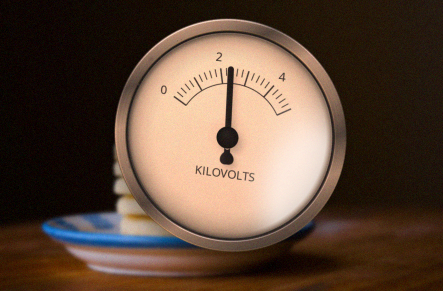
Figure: 2.4
